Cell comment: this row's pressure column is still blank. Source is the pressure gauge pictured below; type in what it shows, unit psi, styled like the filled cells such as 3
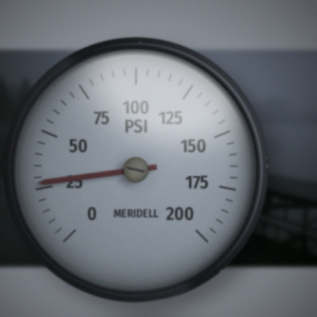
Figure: 27.5
